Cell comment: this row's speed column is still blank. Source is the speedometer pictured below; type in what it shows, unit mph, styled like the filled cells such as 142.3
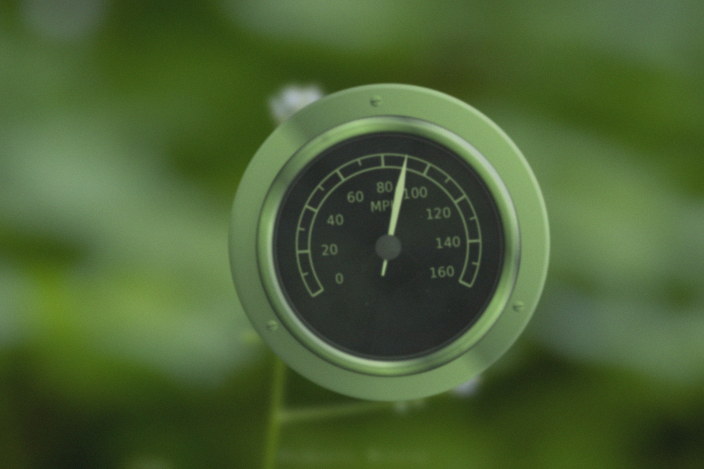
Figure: 90
